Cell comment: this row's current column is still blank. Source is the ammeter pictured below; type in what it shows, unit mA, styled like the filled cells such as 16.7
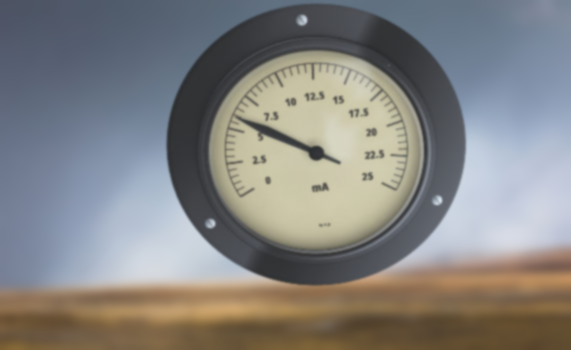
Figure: 6
